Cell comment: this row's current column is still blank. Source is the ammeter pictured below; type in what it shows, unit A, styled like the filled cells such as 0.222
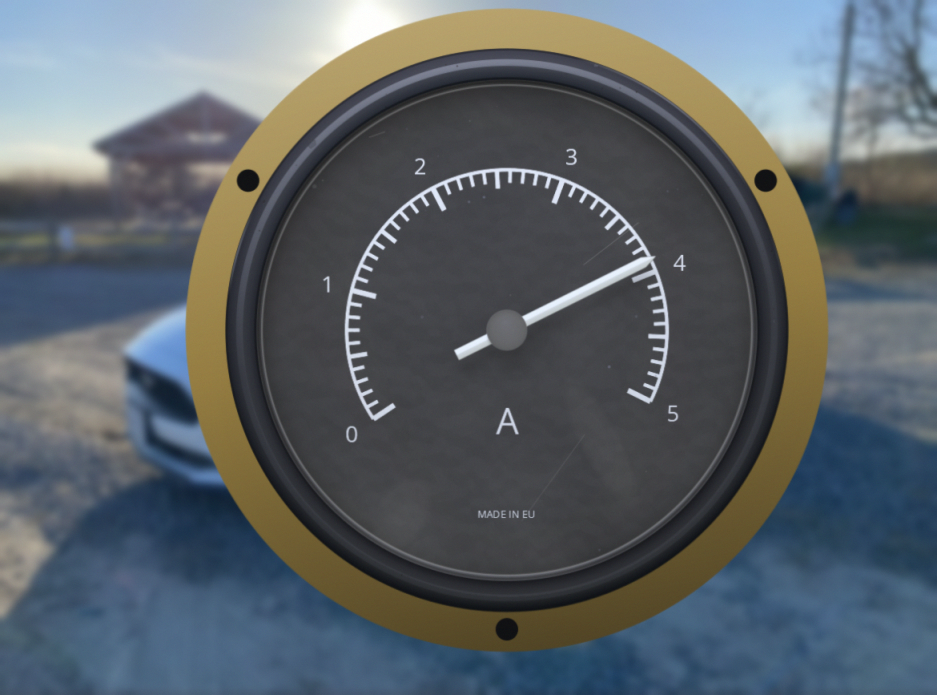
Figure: 3.9
